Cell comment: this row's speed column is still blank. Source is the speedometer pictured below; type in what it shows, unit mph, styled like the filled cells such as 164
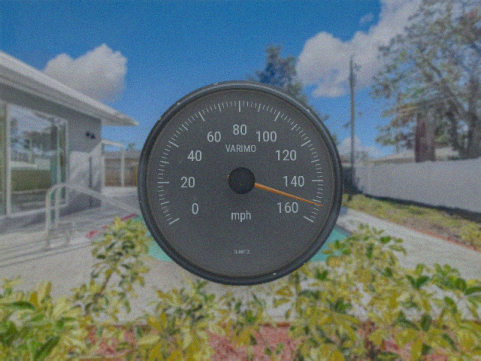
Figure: 152
